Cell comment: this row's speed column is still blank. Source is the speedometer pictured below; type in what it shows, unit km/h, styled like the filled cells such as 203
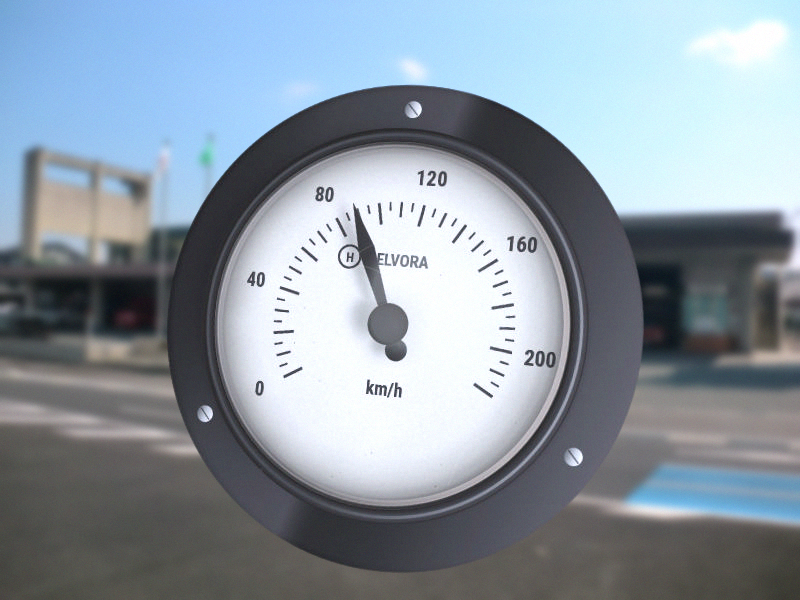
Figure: 90
